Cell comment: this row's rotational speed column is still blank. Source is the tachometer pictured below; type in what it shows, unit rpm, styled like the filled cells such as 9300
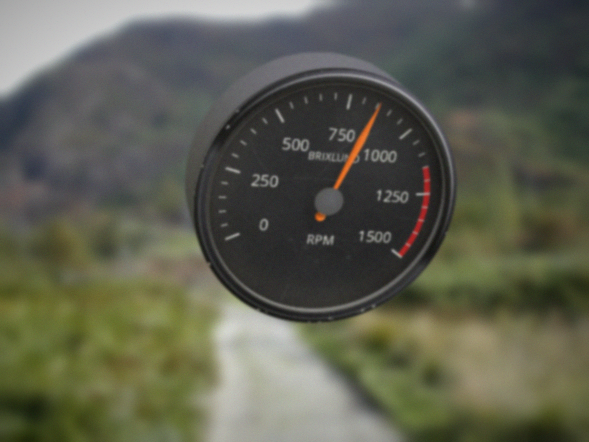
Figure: 850
